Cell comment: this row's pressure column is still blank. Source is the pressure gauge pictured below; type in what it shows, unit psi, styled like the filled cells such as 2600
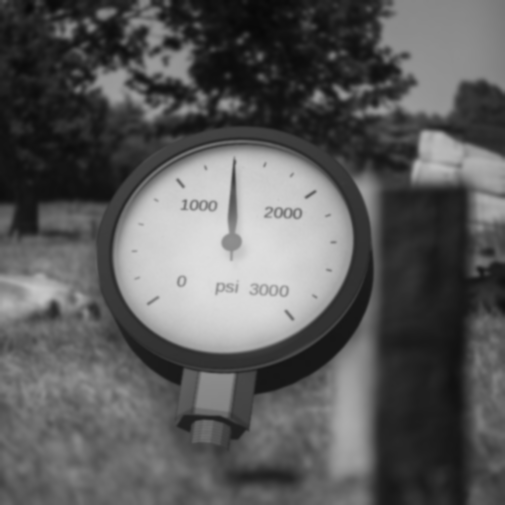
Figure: 1400
